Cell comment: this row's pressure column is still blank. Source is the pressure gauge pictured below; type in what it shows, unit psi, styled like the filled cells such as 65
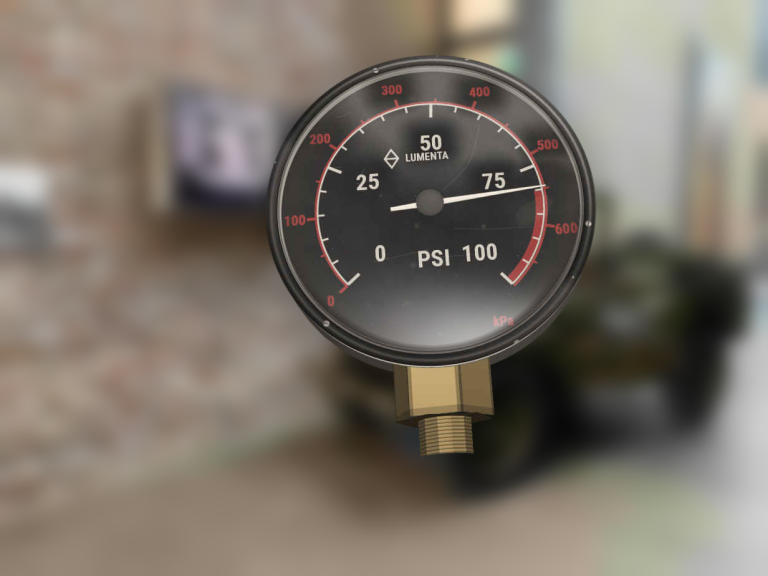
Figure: 80
